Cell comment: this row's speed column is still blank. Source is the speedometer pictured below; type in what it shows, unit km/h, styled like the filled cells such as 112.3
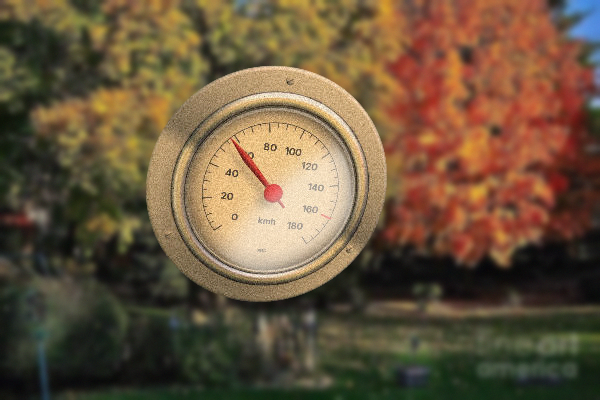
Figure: 57.5
